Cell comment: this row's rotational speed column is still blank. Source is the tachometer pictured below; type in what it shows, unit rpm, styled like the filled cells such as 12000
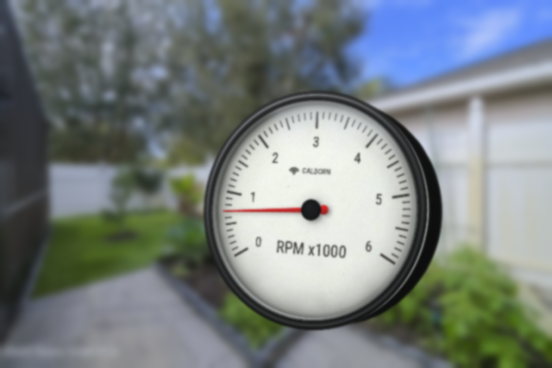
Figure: 700
